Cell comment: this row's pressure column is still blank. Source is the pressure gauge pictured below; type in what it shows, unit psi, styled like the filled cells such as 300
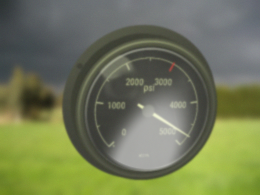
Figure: 4750
